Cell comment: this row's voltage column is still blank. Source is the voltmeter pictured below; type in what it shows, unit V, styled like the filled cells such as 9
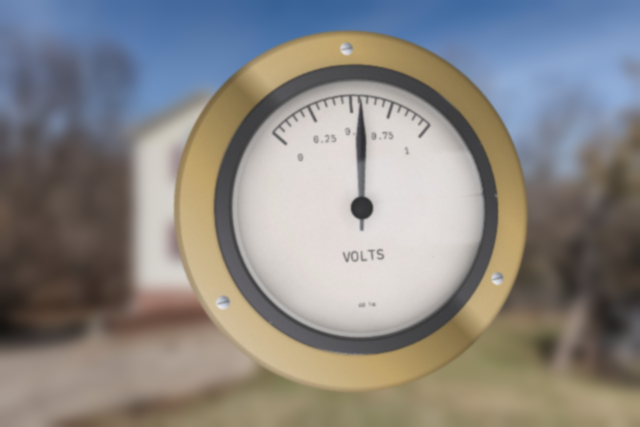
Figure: 0.55
